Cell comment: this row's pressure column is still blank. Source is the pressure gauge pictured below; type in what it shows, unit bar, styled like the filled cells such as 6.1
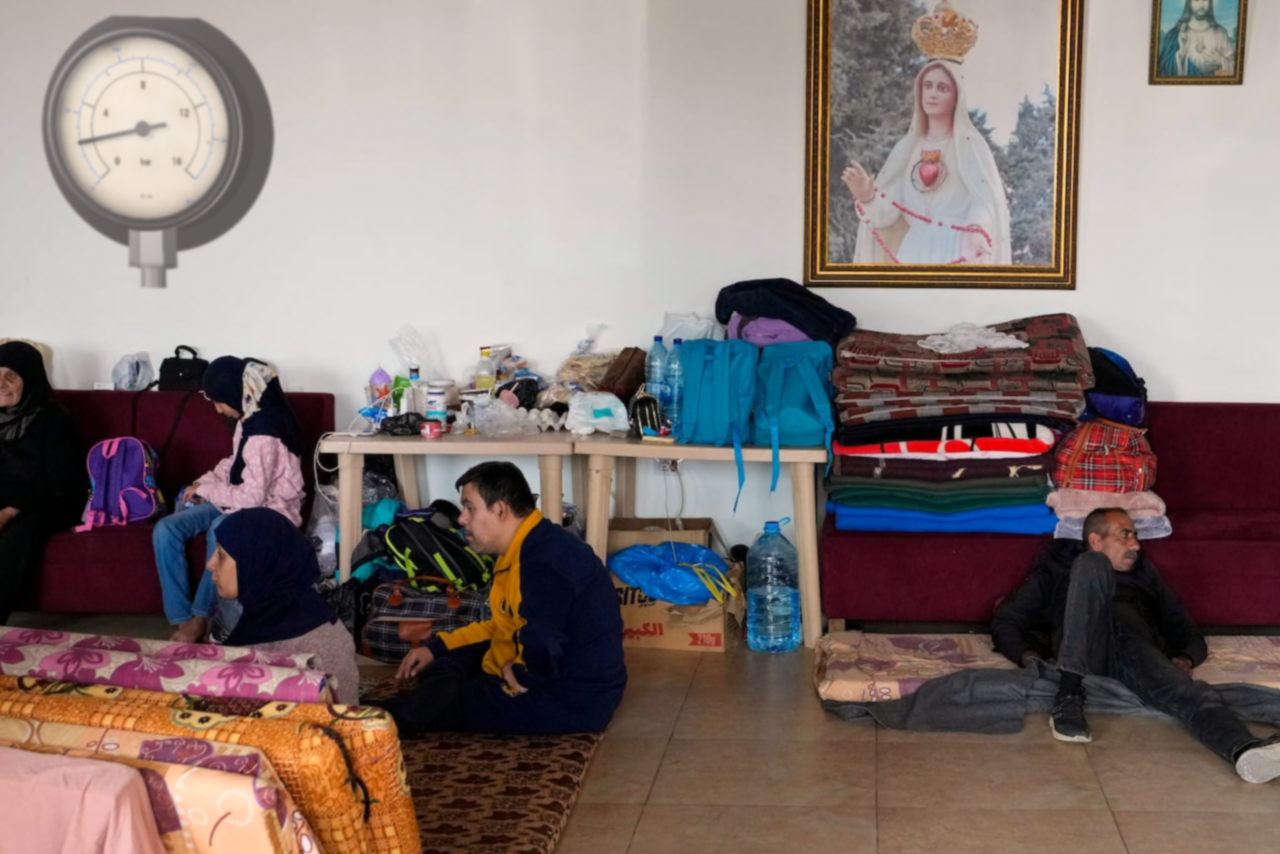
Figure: 2
